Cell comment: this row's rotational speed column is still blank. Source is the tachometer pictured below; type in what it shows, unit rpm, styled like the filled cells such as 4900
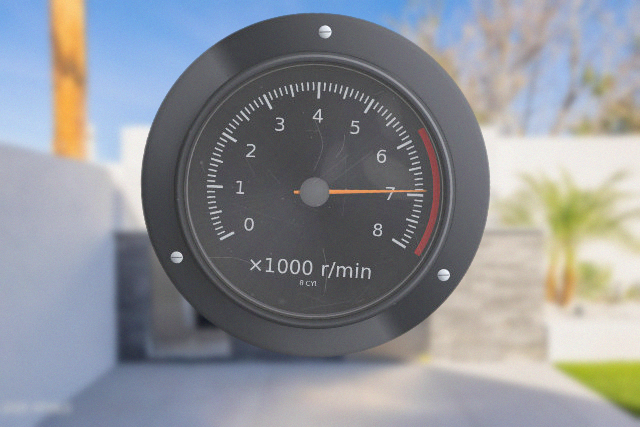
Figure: 6900
